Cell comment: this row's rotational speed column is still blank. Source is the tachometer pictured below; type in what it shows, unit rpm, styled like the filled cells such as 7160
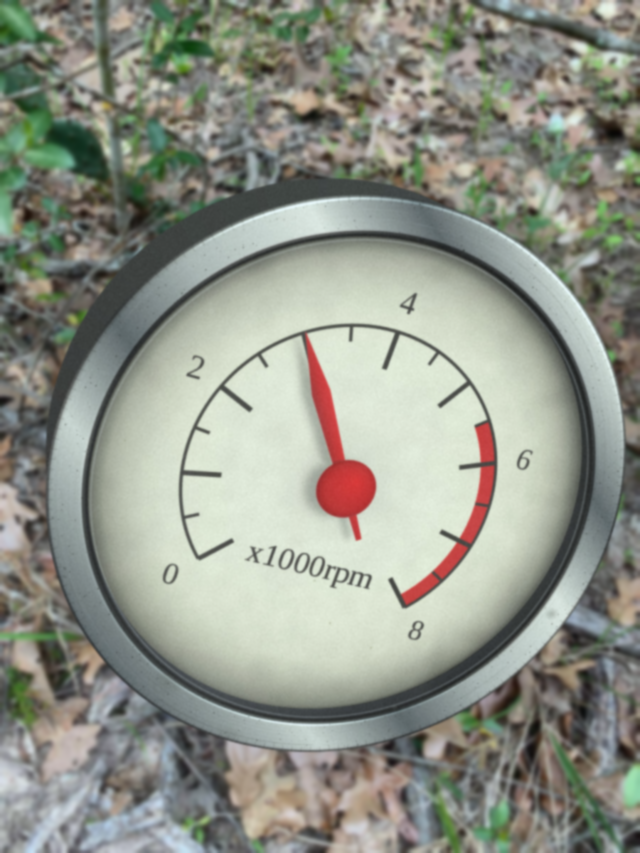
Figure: 3000
